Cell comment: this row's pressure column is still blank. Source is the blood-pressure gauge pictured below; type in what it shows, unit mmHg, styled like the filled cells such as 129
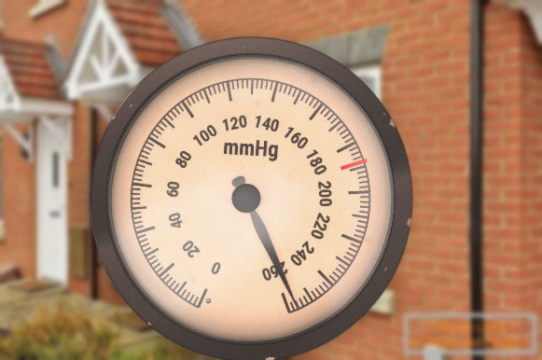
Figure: 256
